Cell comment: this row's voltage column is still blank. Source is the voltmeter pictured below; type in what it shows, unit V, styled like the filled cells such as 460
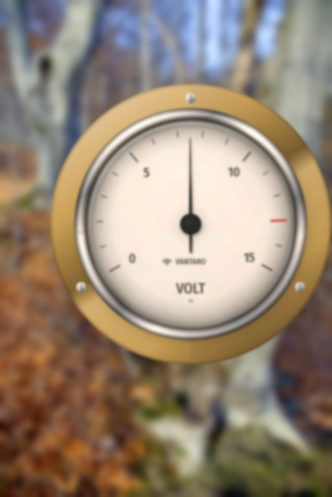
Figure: 7.5
